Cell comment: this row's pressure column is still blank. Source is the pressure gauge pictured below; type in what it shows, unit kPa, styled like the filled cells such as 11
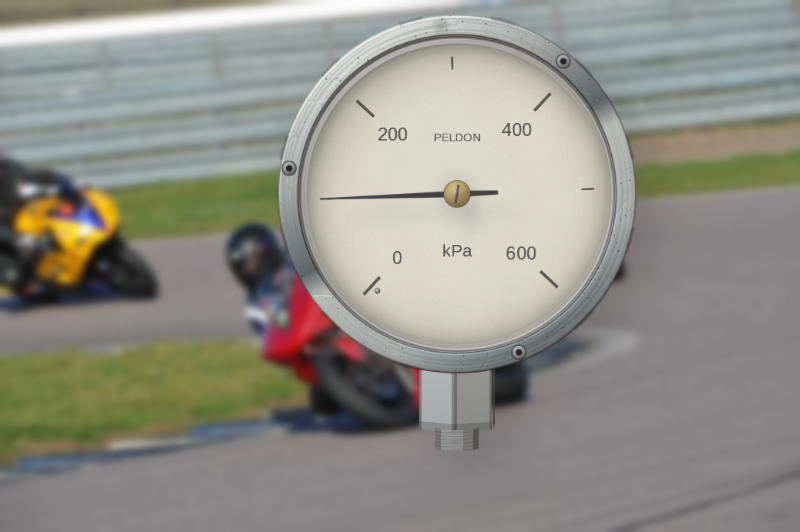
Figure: 100
